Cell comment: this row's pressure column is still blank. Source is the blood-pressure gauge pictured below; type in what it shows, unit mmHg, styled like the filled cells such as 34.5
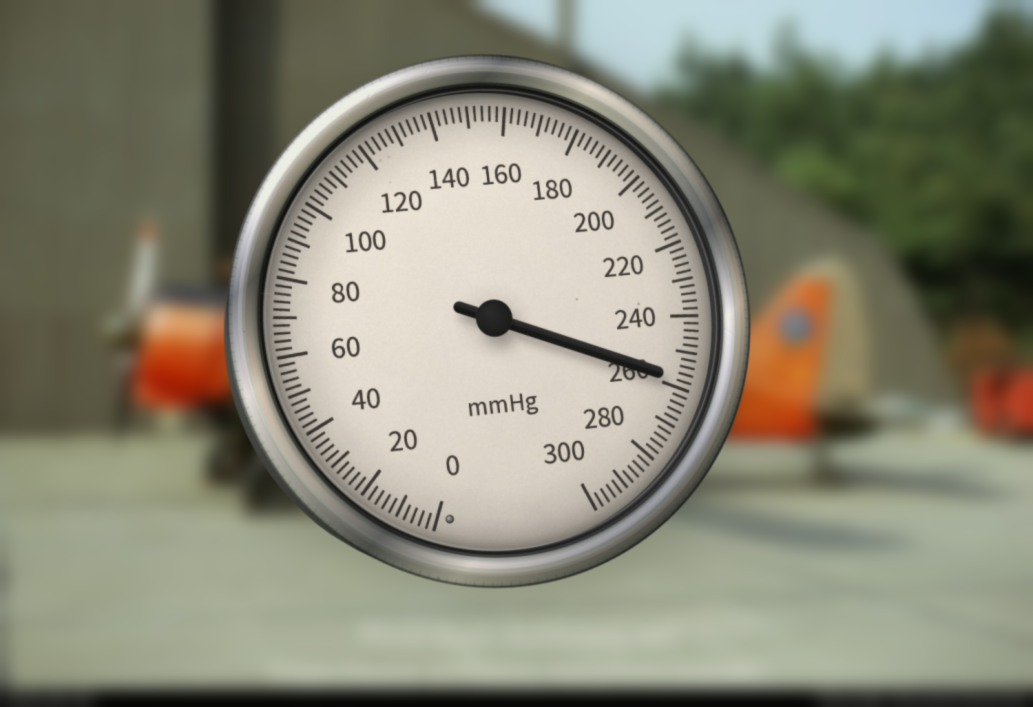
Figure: 258
